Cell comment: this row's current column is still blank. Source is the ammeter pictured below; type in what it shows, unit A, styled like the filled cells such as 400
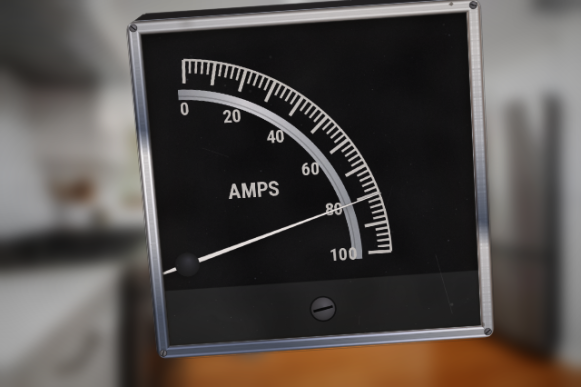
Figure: 80
